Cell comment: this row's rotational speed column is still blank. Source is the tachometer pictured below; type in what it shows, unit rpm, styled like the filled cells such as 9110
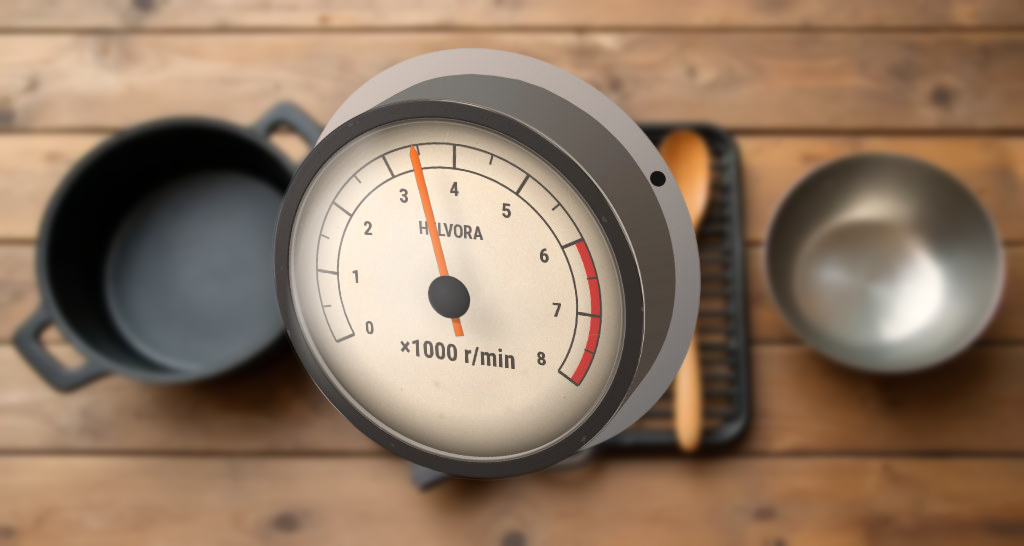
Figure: 3500
